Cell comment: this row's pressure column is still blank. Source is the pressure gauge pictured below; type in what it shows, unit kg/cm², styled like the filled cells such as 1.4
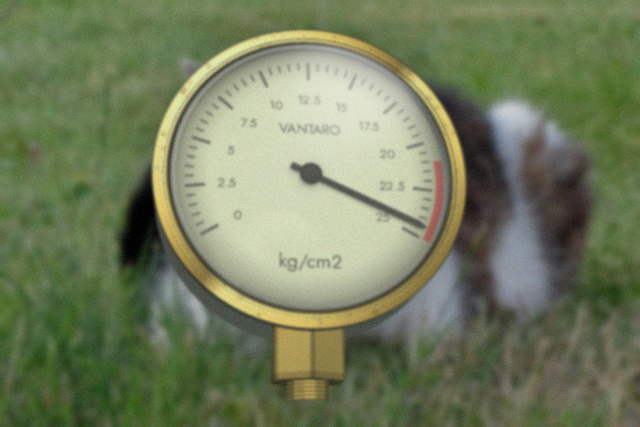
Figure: 24.5
